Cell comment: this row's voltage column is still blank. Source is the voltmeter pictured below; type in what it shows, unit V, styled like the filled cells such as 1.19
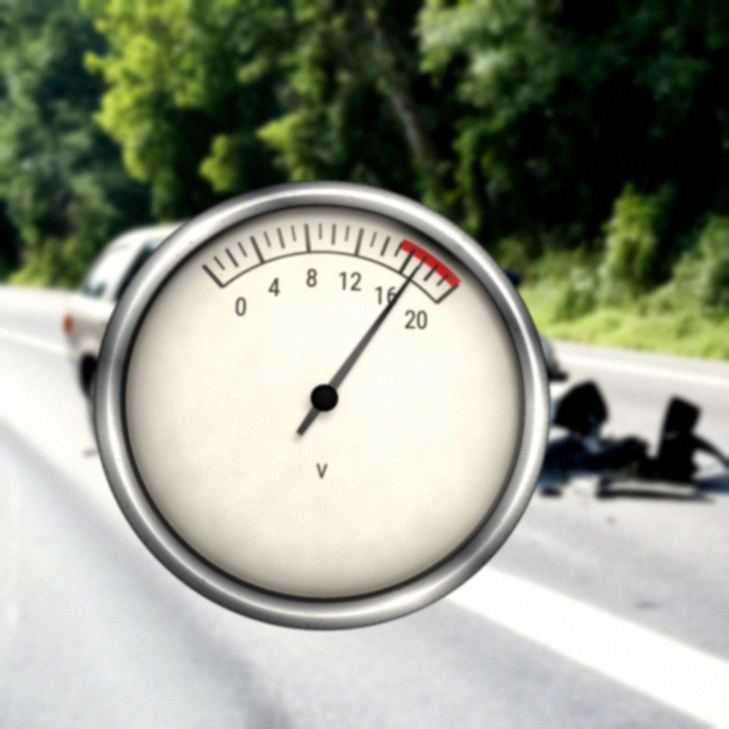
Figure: 17
